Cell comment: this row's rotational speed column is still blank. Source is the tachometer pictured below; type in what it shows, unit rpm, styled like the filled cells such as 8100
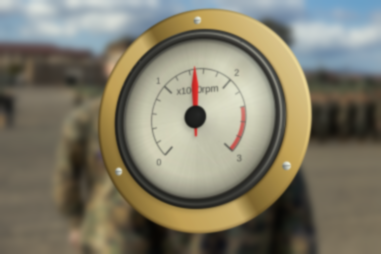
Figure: 1500
